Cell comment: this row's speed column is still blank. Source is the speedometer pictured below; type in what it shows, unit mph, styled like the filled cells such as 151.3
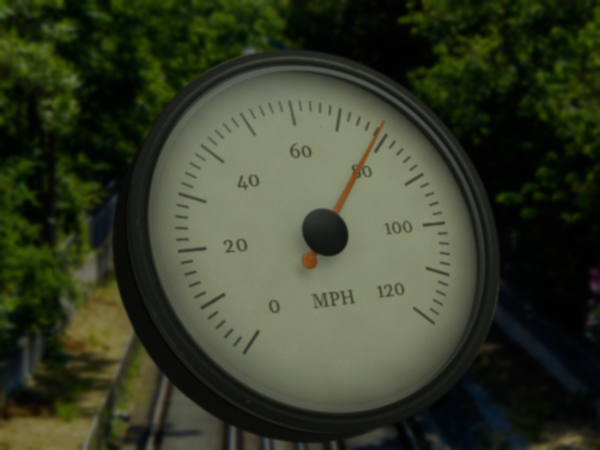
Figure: 78
